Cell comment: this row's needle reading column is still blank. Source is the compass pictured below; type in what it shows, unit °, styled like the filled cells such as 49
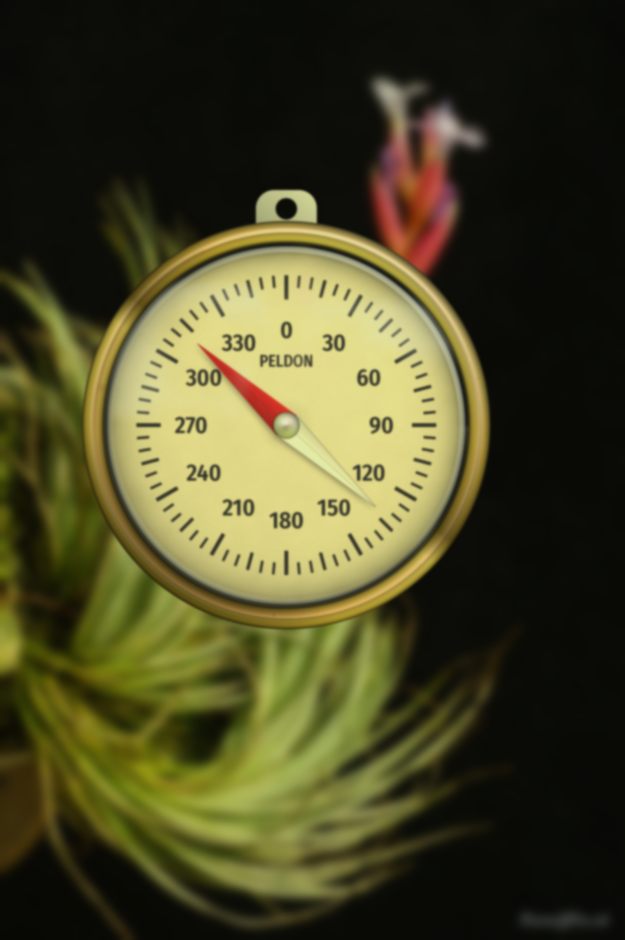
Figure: 312.5
